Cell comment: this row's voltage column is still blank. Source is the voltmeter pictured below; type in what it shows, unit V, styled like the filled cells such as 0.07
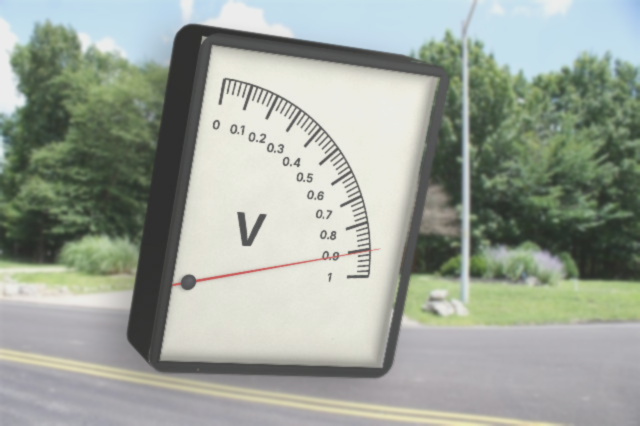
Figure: 0.9
